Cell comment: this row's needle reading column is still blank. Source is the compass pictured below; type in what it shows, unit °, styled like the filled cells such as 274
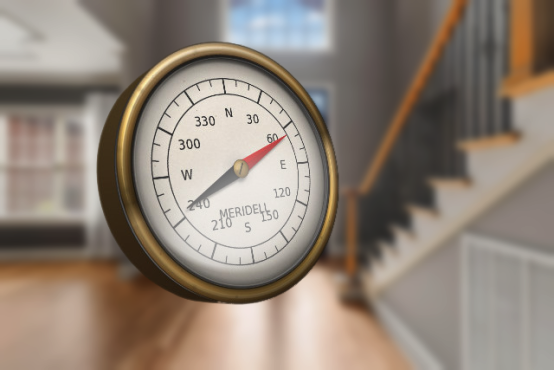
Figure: 65
